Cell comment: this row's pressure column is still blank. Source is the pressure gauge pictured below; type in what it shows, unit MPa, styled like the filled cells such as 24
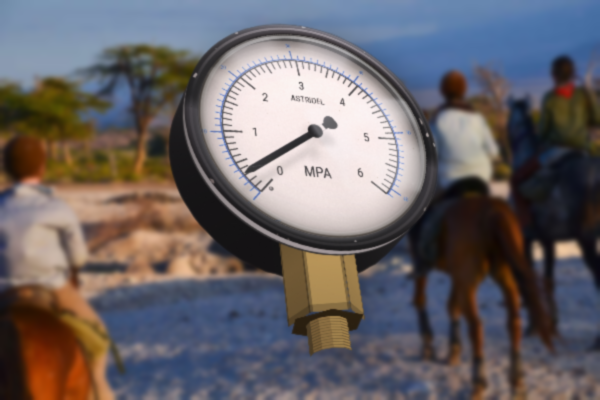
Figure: 0.3
